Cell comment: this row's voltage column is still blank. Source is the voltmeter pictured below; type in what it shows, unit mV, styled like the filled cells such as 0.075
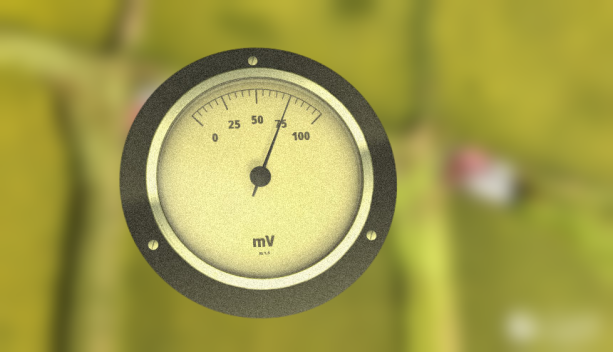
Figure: 75
